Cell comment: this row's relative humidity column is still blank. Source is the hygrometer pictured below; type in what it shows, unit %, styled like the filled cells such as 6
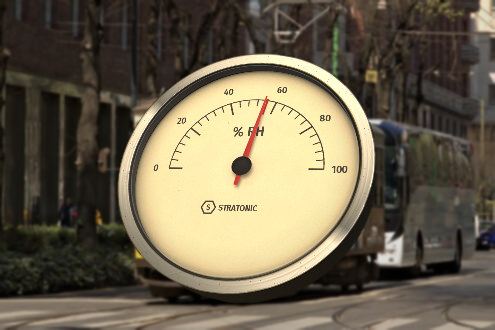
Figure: 56
